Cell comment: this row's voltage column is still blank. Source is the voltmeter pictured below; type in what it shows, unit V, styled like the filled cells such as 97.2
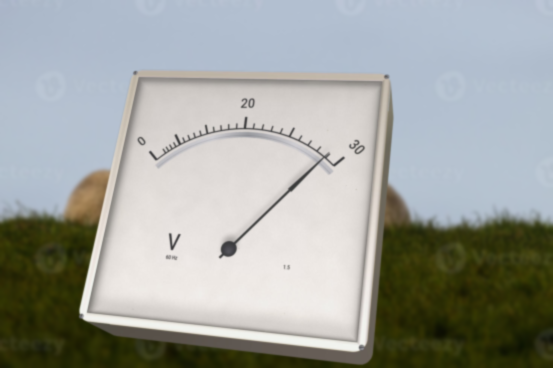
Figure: 29
